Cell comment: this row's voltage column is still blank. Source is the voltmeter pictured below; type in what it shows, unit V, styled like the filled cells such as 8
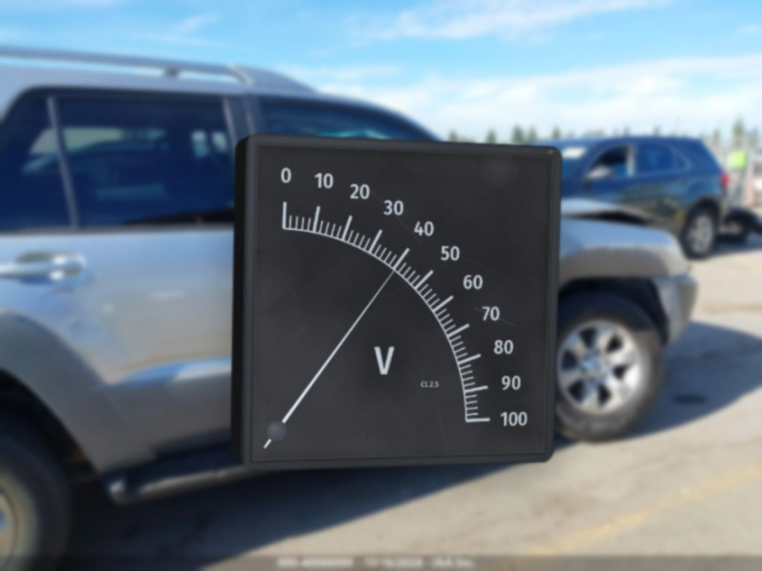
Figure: 40
